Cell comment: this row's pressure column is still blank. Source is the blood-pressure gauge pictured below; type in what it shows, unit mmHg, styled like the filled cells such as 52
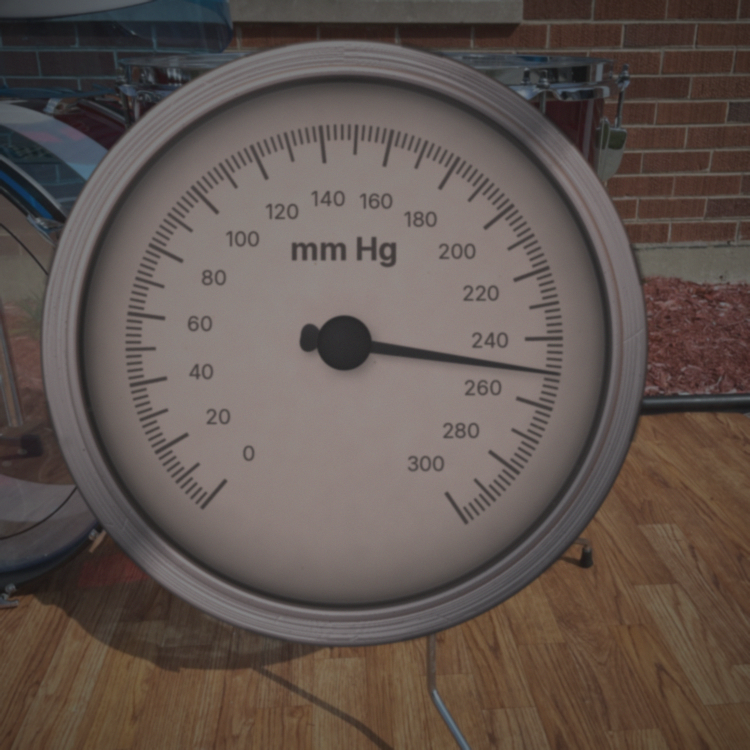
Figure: 250
